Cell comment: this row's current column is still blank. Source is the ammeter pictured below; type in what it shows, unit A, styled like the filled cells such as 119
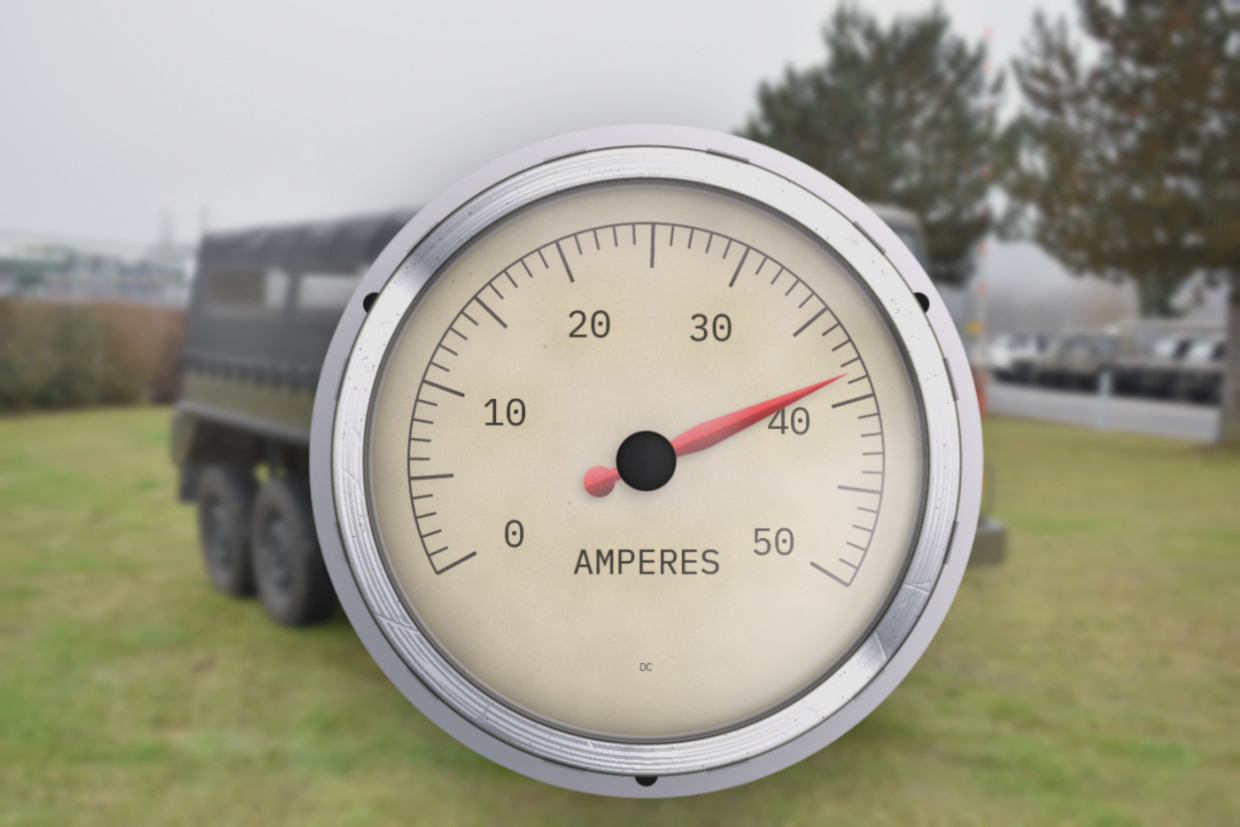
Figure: 38.5
